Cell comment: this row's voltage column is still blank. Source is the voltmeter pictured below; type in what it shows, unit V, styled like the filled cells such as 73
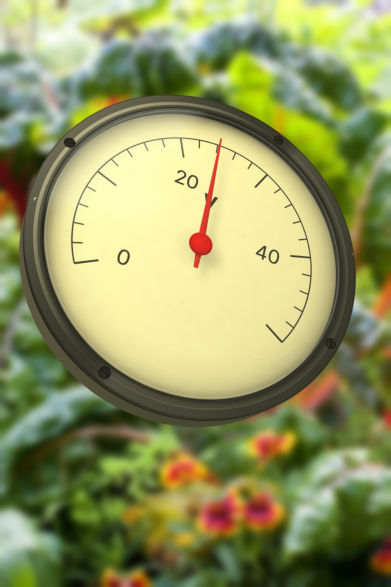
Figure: 24
